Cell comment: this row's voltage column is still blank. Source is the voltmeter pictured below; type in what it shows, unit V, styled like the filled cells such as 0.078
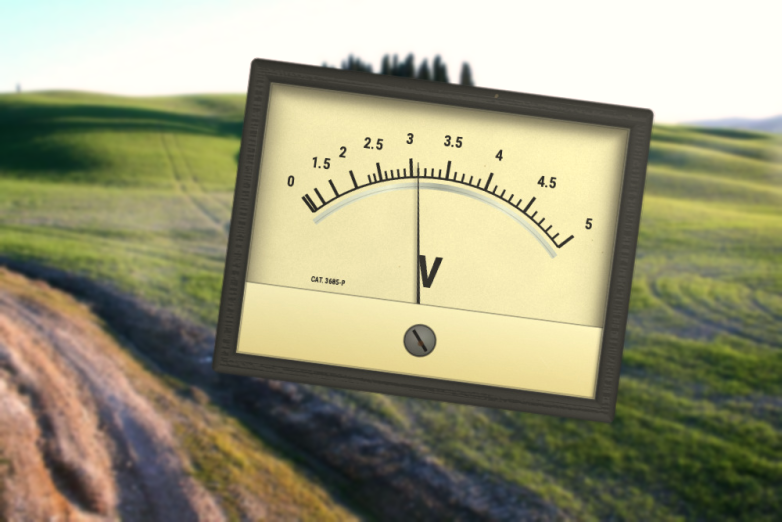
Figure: 3.1
